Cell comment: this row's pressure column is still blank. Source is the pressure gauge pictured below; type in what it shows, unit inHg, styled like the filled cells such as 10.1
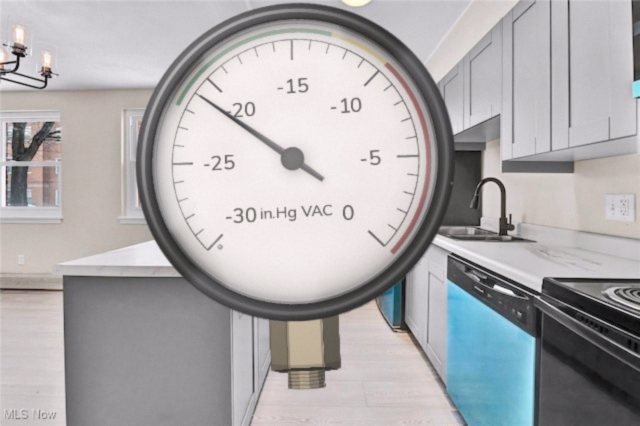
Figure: -21
